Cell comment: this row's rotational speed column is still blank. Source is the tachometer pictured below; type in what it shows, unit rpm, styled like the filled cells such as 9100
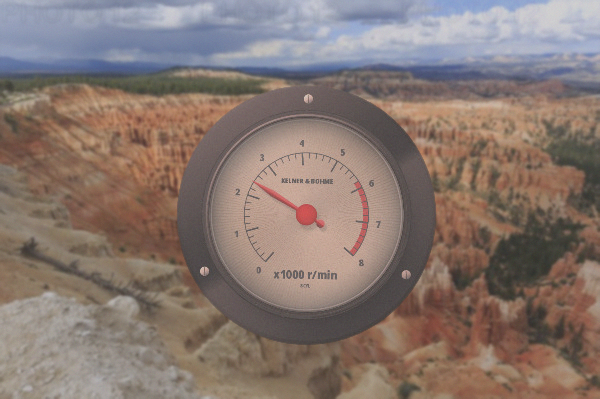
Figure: 2400
